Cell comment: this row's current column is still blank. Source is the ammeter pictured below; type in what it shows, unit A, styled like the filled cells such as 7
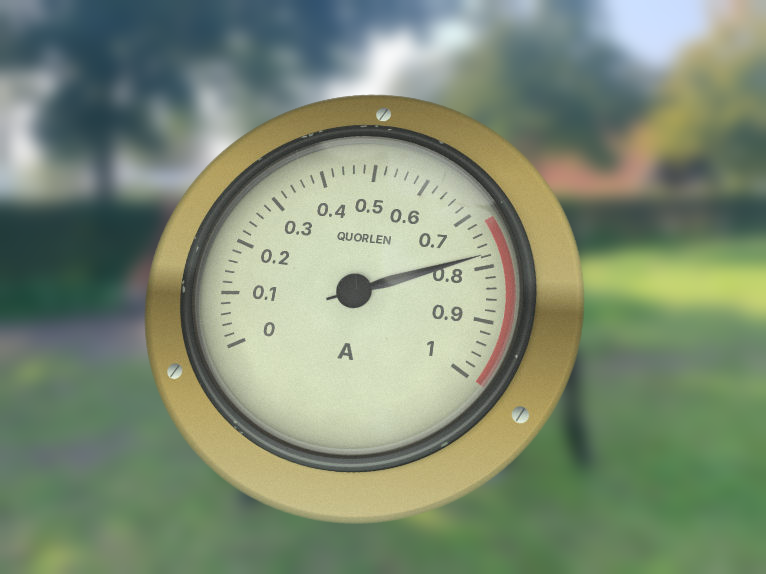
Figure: 0.78
